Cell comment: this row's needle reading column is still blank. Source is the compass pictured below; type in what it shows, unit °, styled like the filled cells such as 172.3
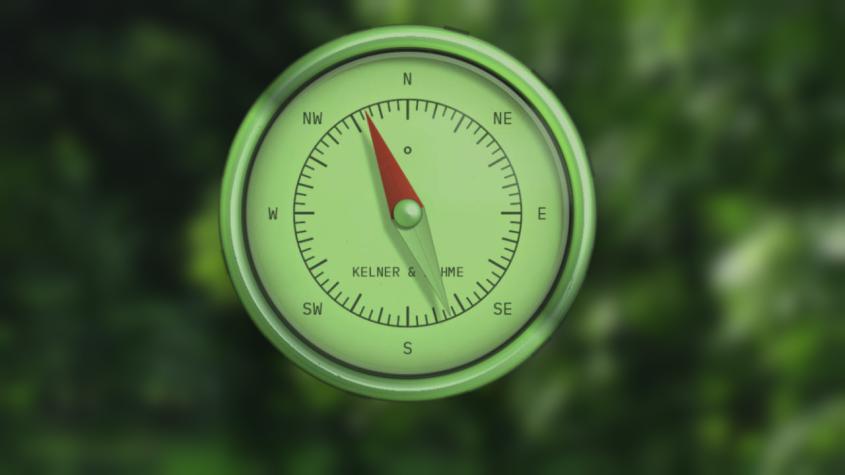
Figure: 337.5
